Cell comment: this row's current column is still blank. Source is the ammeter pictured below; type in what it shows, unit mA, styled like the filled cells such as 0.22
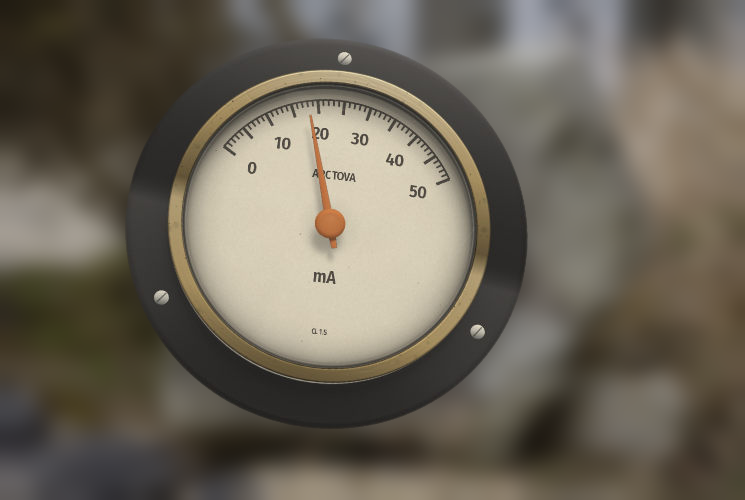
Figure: 18
